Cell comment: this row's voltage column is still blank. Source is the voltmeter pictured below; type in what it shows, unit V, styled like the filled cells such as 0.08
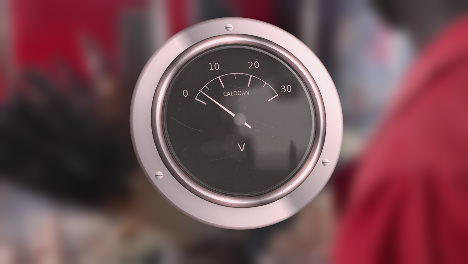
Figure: 2.5
